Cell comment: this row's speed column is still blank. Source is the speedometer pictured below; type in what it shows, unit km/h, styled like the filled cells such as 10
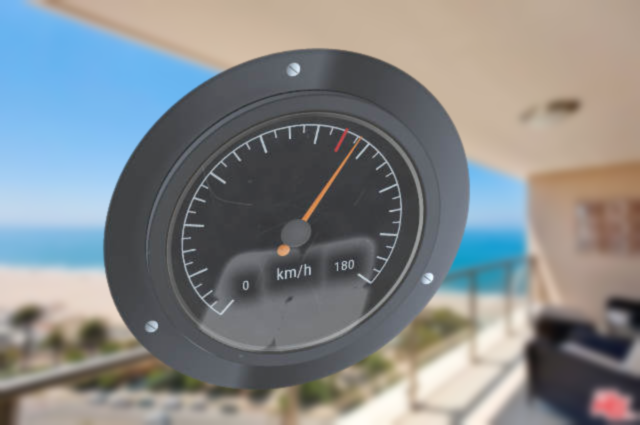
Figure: 115
